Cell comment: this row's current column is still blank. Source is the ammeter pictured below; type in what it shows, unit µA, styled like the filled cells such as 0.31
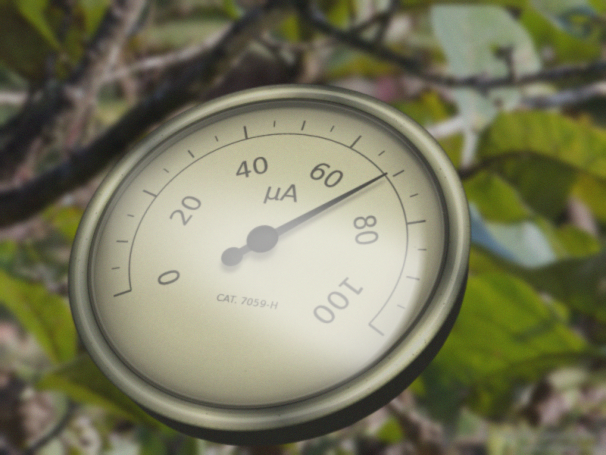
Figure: 70
